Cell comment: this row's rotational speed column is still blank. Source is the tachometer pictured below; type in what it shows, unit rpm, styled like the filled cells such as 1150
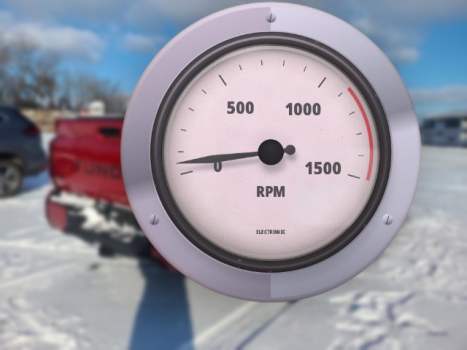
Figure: 50
